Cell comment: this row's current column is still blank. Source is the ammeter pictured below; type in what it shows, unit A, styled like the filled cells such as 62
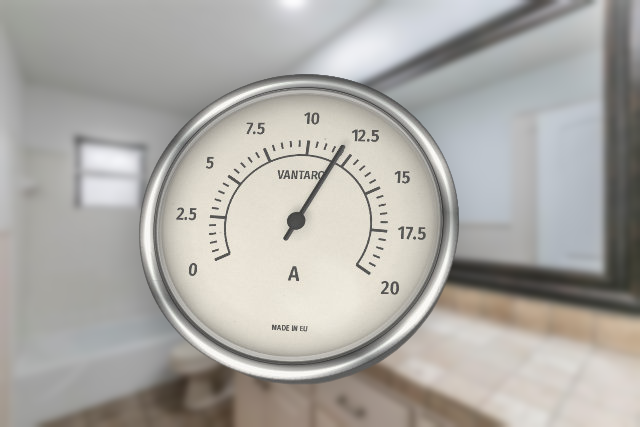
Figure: 12
